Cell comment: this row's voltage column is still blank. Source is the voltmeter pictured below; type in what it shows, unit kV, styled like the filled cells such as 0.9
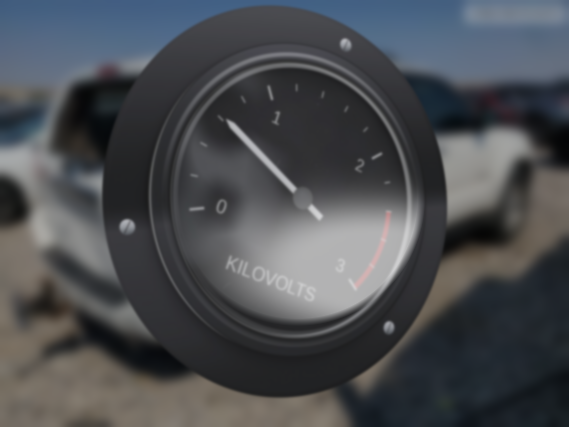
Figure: 0.6
